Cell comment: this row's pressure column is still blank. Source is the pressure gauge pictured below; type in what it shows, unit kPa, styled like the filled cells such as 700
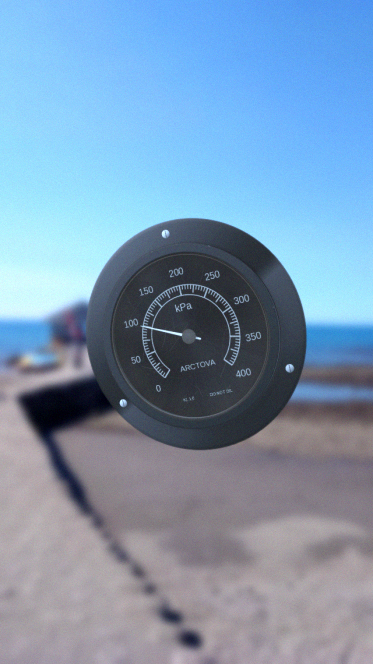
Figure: 100
